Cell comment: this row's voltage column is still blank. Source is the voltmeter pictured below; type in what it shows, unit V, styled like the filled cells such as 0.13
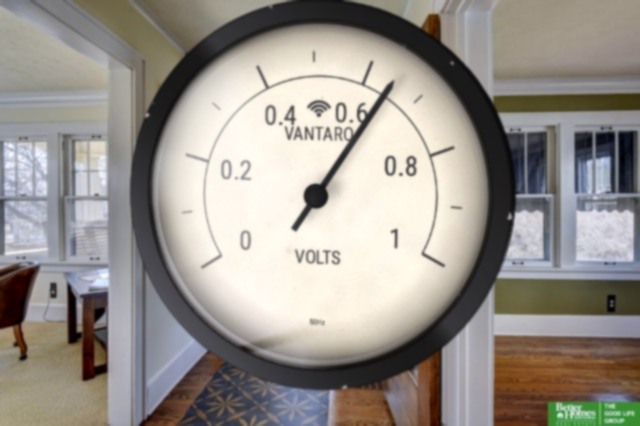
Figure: 0.65
